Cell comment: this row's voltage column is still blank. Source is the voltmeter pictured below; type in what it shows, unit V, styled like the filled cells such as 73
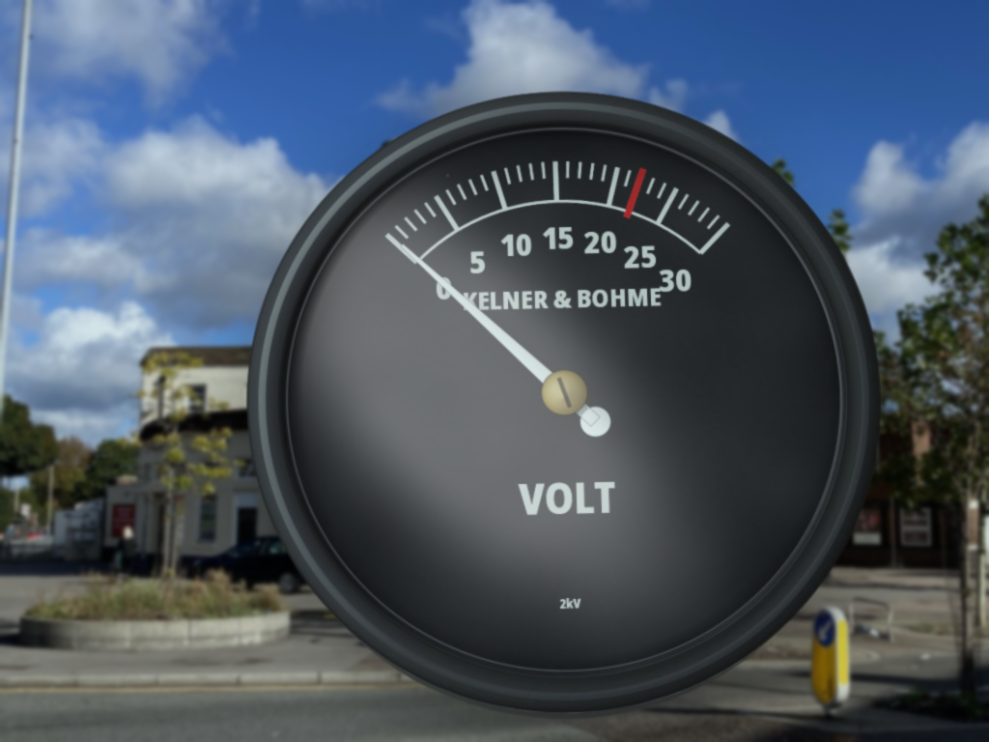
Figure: 0
